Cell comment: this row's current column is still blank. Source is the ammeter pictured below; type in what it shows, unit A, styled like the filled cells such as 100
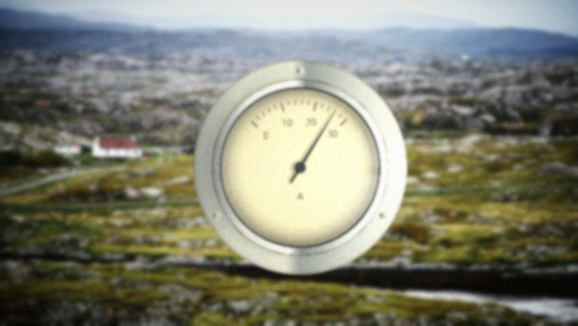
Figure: 26
